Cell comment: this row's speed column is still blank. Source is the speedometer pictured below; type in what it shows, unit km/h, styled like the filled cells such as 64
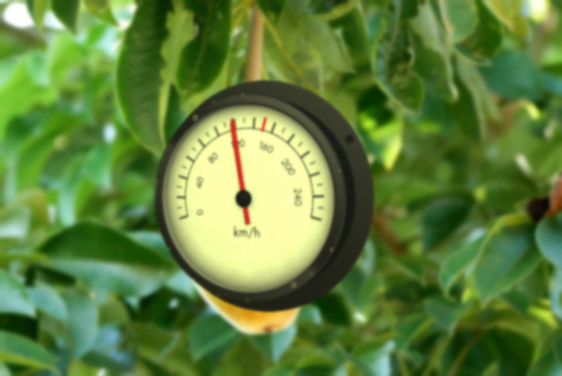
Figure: 120
